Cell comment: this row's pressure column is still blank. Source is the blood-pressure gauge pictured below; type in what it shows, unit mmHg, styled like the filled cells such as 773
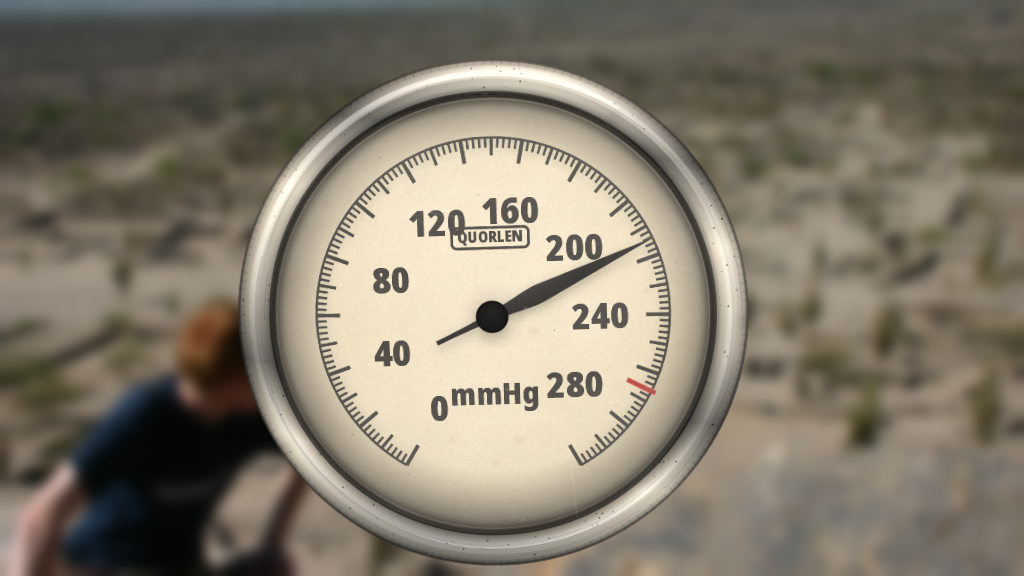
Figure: 214
